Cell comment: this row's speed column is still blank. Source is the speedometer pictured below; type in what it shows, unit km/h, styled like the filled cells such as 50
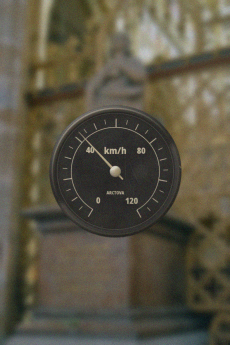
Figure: 42.5
